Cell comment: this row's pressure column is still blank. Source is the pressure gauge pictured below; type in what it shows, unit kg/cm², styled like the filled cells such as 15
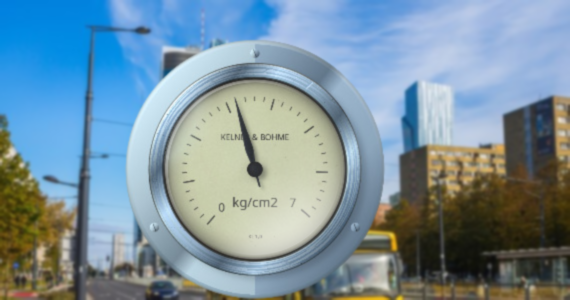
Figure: 3.2
